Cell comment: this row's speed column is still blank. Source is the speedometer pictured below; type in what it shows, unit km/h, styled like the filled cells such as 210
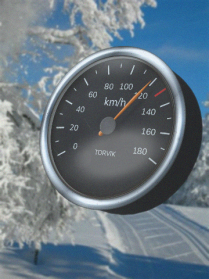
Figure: 120
